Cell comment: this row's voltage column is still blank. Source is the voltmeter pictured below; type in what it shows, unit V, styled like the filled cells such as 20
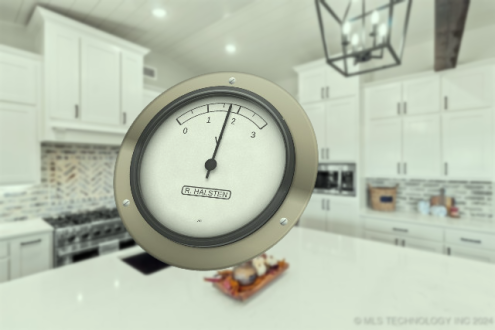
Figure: 1.75
